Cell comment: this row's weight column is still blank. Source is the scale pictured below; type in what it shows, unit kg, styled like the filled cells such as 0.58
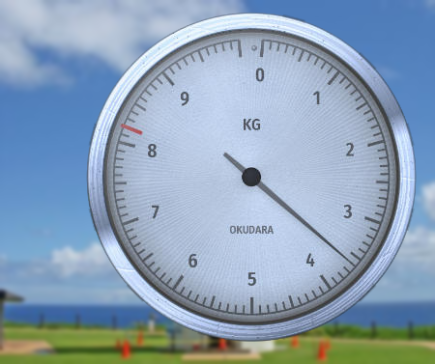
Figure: 3.6
